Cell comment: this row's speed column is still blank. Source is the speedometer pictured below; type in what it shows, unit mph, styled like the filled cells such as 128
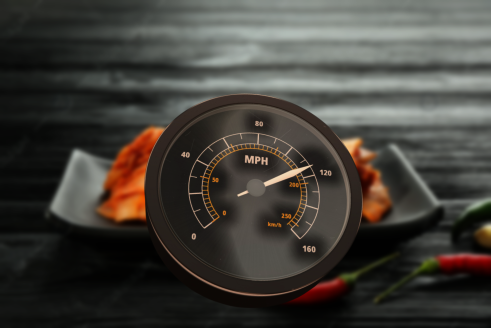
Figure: 115
